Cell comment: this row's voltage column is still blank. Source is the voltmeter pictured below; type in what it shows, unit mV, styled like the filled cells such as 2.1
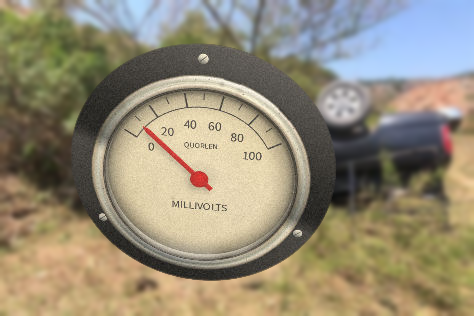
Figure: 10
